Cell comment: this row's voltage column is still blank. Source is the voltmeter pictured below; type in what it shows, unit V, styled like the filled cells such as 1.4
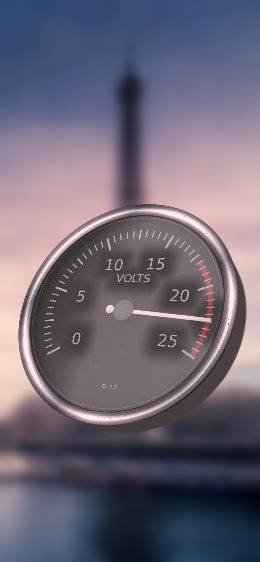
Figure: 22.5
